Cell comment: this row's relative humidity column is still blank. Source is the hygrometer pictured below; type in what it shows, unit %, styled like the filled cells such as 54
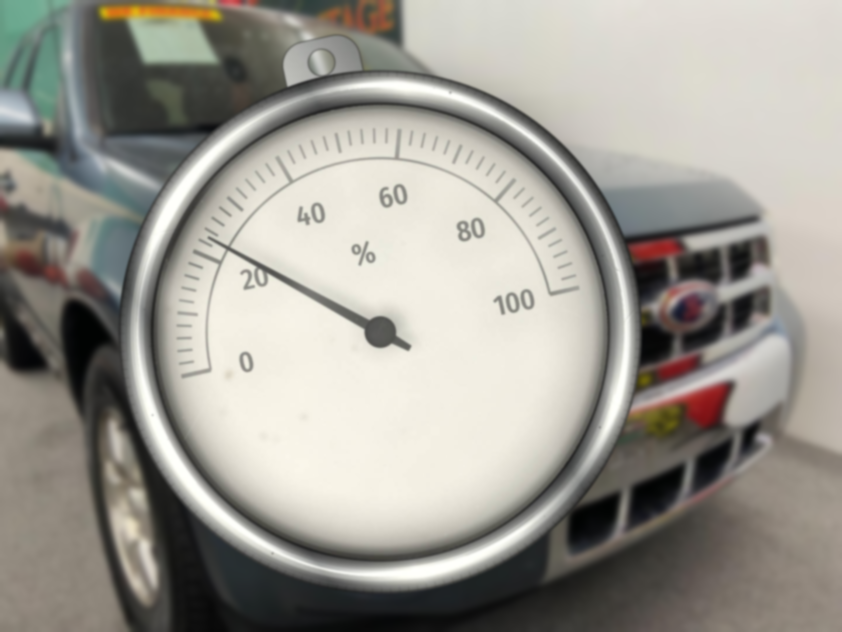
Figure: 23
